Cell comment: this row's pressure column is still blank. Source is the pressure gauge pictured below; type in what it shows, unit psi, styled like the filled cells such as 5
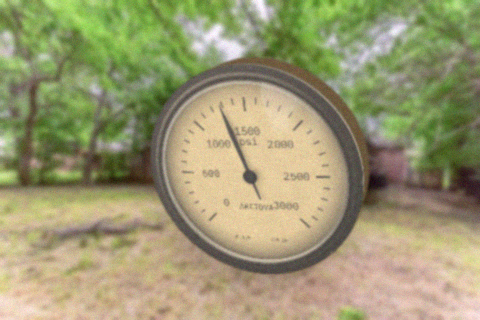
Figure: 1300
